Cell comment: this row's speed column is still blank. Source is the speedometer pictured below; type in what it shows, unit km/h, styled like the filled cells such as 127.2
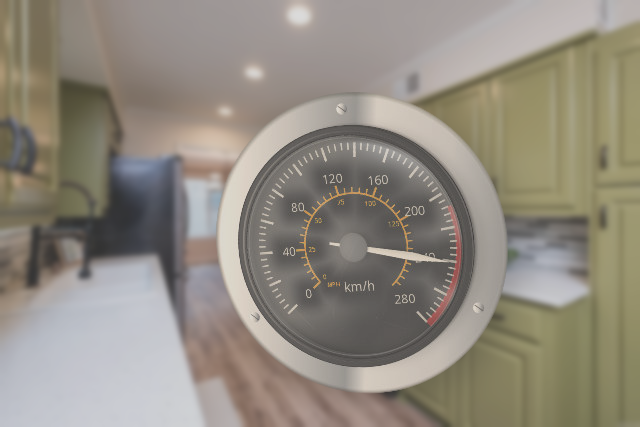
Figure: 240
